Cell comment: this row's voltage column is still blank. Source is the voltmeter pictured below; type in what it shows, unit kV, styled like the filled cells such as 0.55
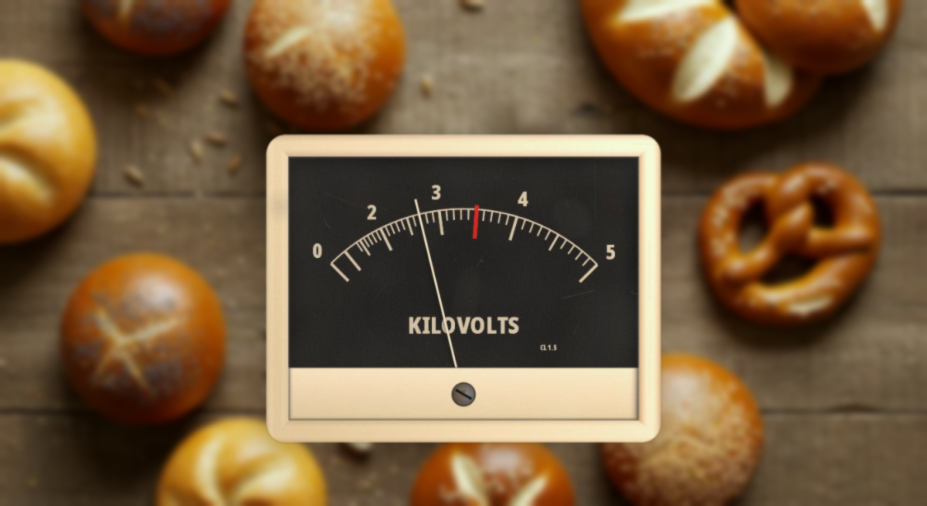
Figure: 2.7
